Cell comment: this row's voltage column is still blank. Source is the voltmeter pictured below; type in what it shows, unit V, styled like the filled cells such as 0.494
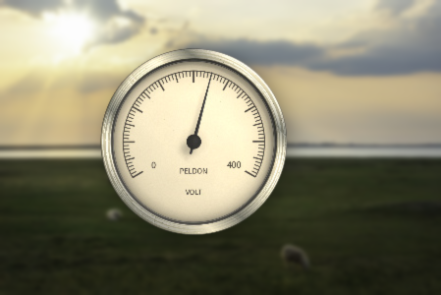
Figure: 225
